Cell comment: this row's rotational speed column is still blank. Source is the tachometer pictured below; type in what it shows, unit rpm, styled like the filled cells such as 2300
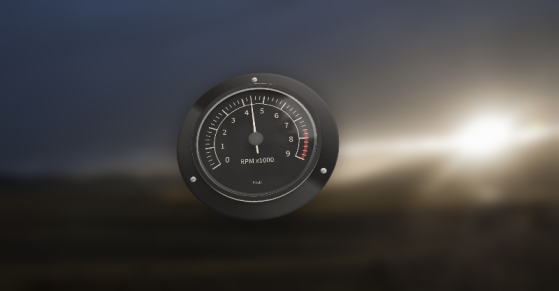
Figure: 4400
